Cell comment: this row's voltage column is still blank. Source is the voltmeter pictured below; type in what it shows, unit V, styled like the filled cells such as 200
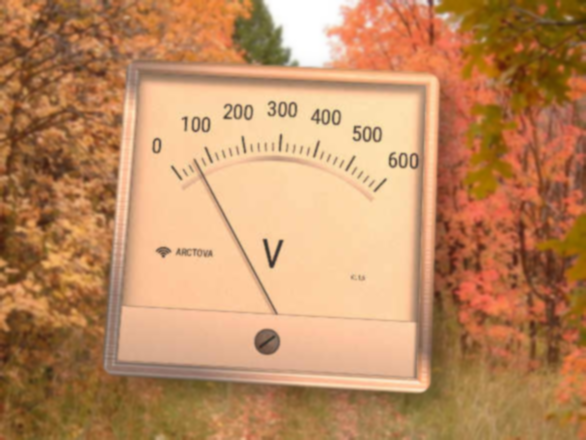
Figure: 60
